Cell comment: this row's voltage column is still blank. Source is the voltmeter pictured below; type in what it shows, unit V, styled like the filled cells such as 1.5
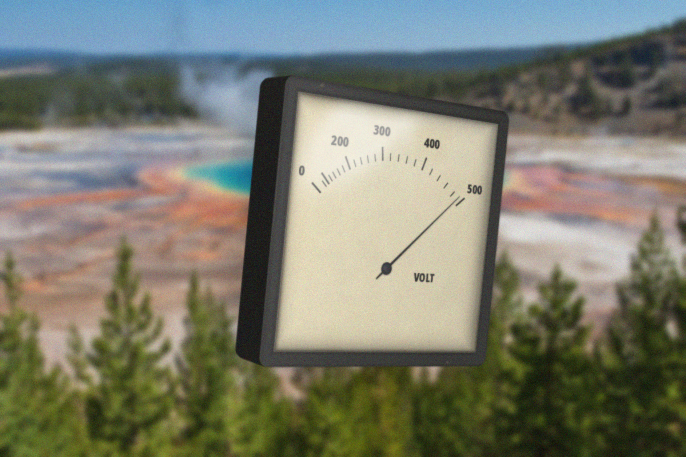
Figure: 490
